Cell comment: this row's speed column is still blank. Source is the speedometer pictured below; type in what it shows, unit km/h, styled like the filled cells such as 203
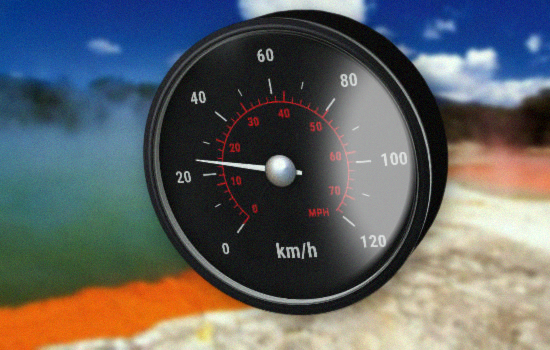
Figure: 25
